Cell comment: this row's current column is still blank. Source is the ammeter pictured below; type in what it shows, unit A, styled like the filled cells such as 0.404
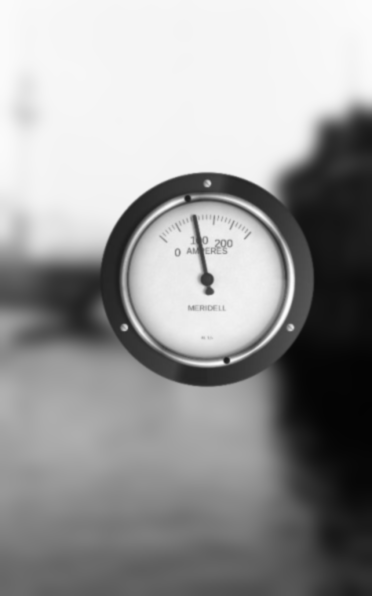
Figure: 100
